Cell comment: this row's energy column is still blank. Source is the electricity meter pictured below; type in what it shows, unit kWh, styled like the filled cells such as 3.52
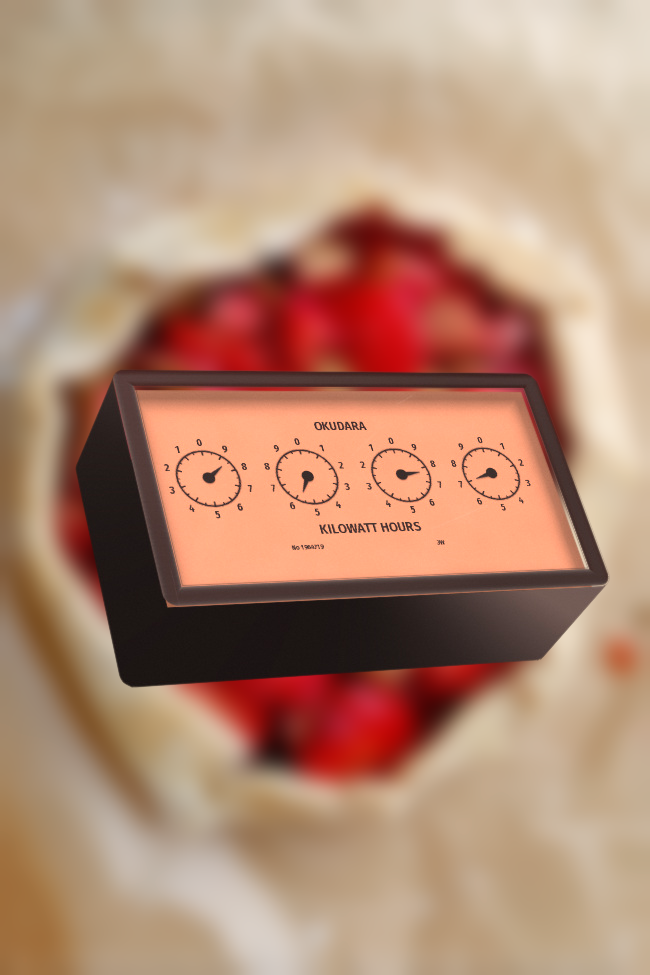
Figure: 8577
